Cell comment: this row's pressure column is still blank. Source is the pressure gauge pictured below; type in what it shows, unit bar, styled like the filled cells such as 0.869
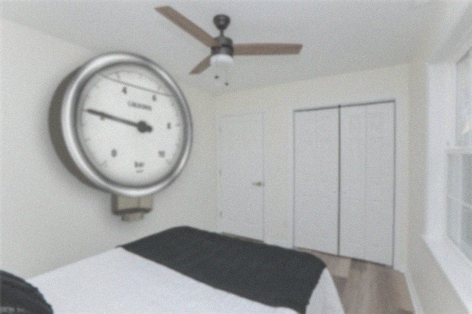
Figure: 2
